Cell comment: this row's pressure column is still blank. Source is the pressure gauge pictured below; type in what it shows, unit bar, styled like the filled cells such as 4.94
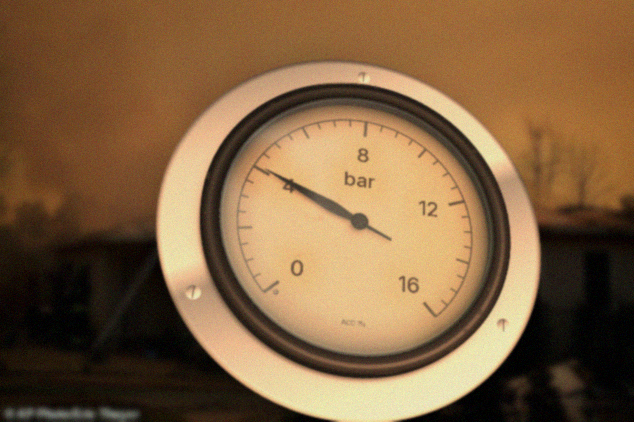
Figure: 4
